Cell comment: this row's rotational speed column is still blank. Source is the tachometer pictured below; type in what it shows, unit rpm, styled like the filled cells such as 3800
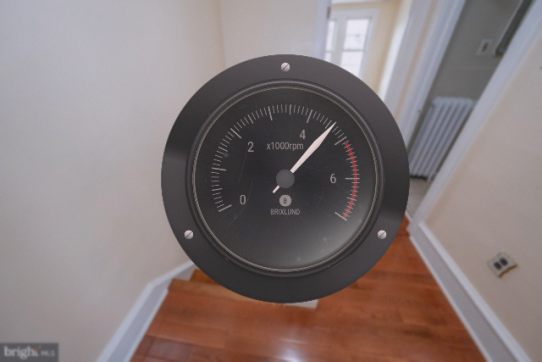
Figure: 4600
